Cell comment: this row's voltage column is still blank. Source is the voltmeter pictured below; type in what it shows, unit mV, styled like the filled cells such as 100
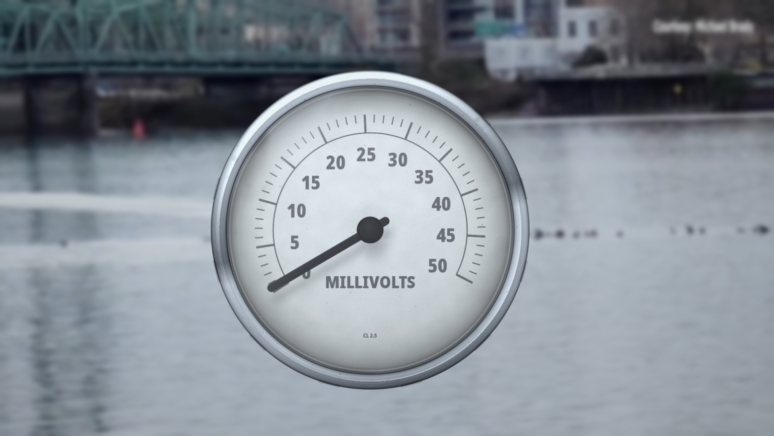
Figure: 0.5
